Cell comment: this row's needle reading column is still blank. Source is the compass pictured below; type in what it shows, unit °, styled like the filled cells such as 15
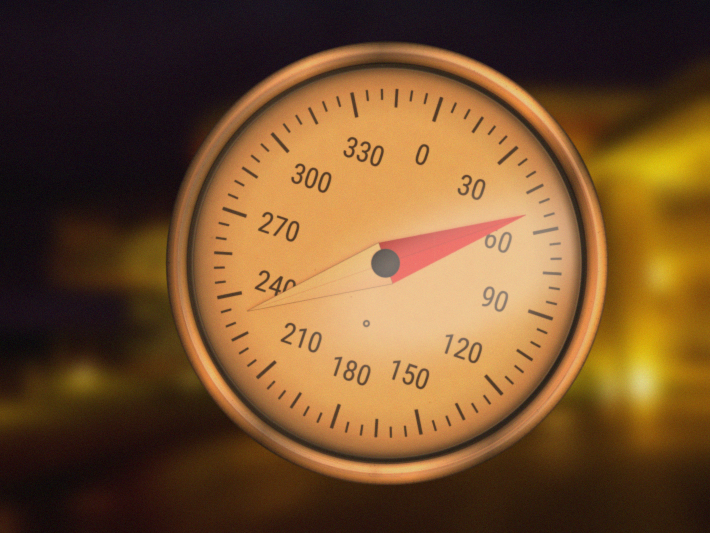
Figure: 52.5
